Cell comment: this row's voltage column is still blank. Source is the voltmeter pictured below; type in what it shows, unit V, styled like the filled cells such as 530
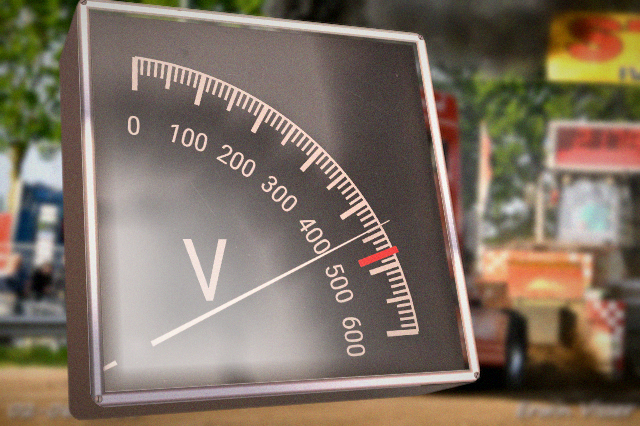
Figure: 440
